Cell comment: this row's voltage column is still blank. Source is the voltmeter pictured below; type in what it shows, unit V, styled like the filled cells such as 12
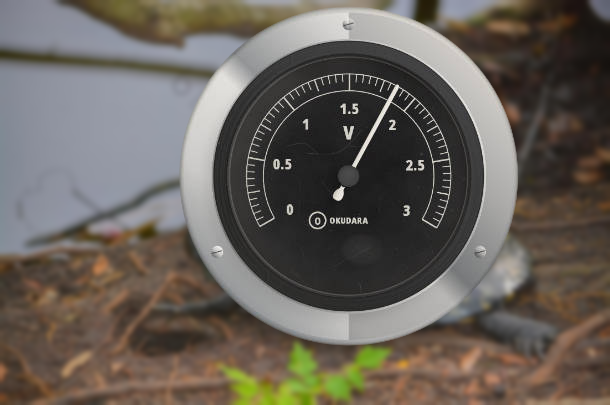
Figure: 1.85
